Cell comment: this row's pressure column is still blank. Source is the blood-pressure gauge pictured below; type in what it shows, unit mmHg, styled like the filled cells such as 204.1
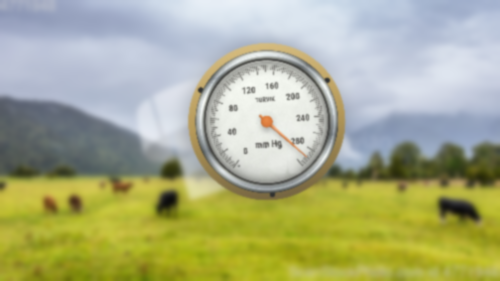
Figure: 290
